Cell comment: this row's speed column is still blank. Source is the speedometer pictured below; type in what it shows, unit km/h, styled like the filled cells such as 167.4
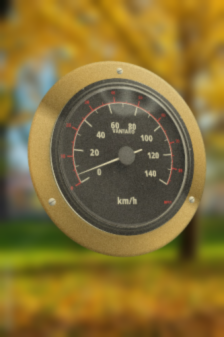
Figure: 5
